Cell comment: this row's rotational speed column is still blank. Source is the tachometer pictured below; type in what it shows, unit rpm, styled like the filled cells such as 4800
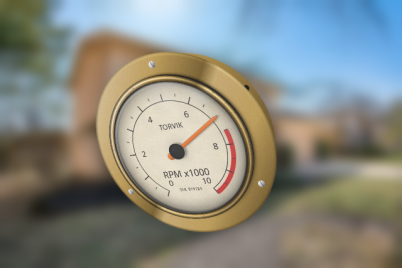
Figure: 7000
